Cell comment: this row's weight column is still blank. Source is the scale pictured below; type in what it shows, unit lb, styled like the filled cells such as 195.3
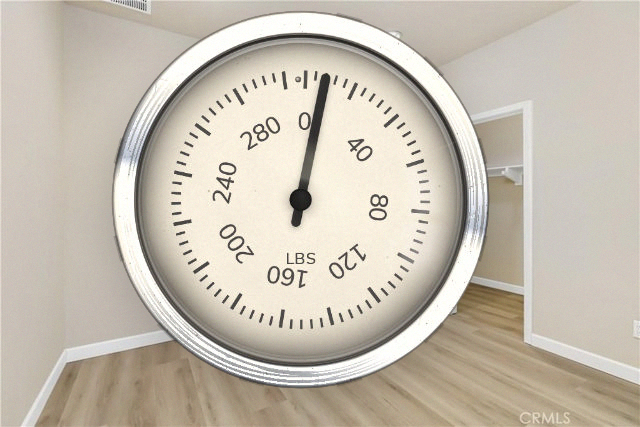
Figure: 8
